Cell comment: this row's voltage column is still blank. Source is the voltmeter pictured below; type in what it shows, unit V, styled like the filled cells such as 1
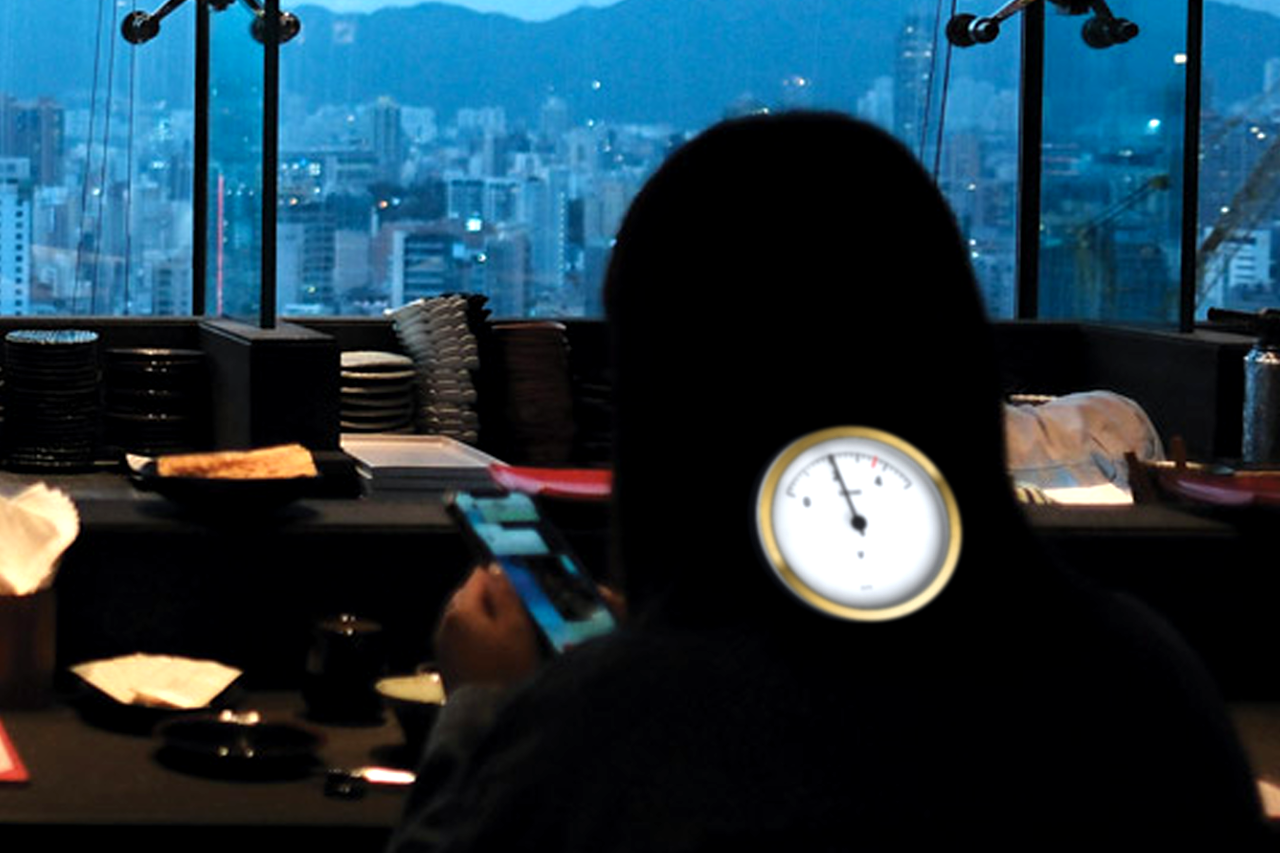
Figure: 2
